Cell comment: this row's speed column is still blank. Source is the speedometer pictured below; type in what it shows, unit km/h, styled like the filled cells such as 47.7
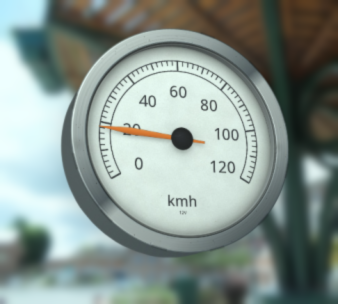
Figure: 18
